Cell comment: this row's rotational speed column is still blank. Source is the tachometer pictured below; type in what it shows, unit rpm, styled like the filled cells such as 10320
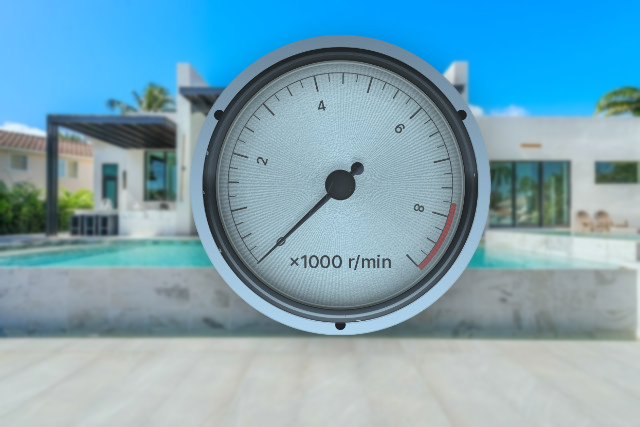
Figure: 0
